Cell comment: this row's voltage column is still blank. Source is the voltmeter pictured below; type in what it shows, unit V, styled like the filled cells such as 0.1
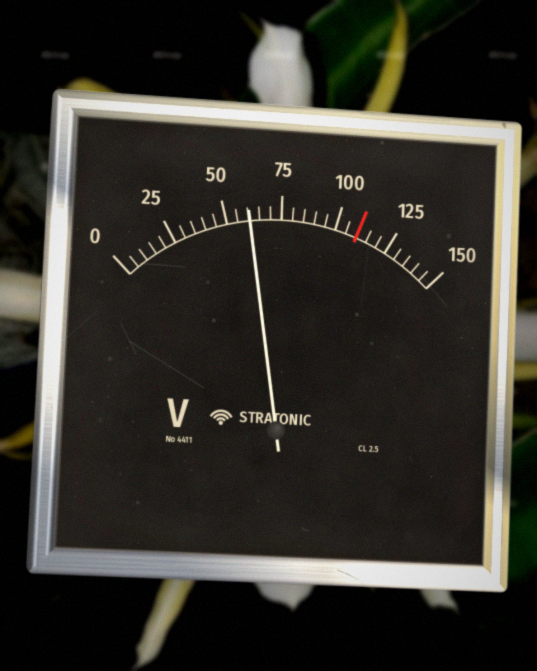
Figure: 60
